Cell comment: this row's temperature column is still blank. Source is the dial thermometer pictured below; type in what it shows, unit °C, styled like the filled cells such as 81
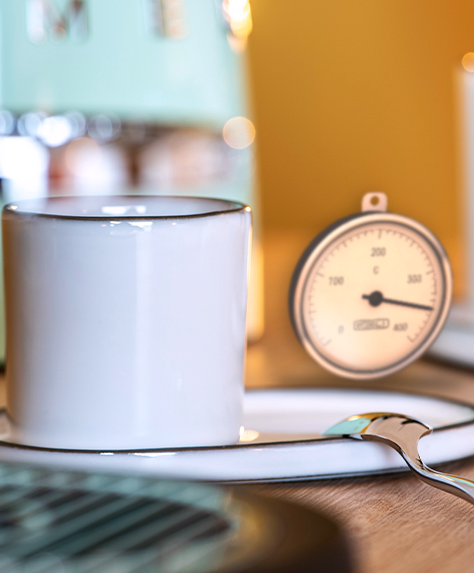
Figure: 350
